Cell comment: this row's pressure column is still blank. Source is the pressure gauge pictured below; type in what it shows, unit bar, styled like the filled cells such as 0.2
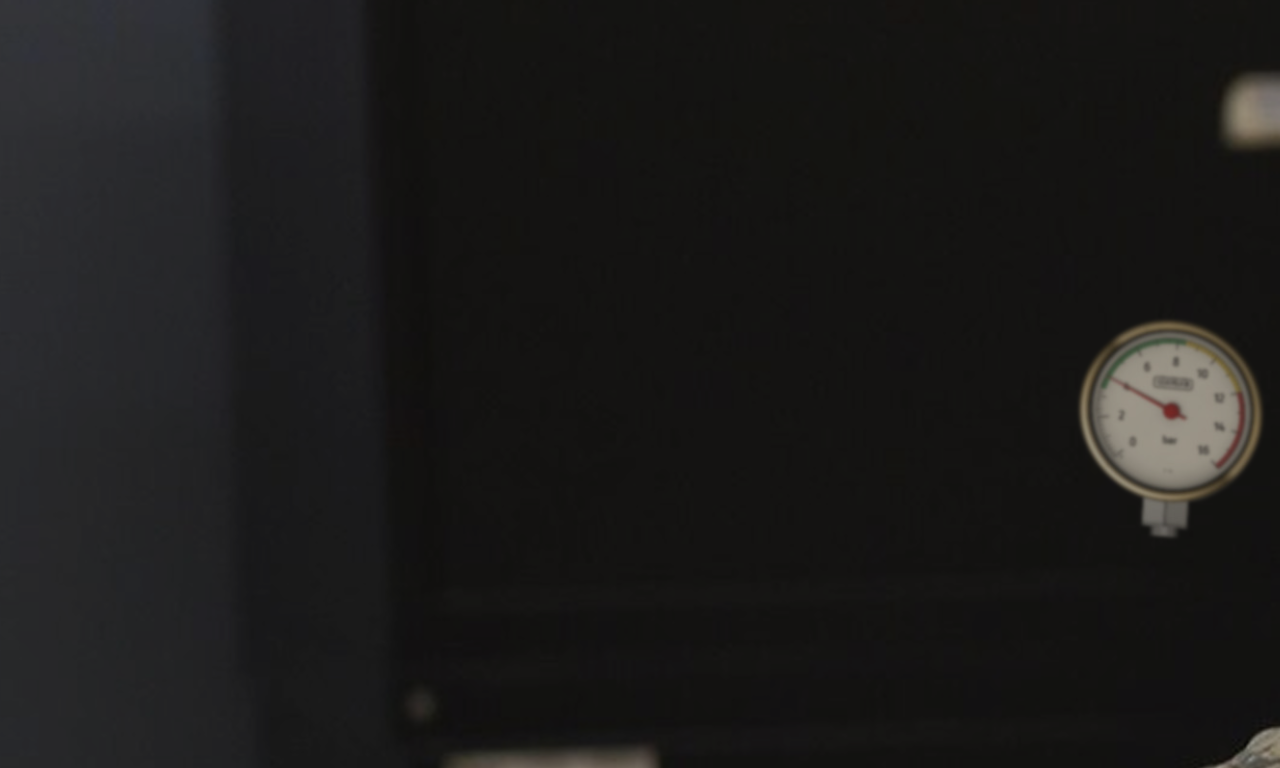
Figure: 4
